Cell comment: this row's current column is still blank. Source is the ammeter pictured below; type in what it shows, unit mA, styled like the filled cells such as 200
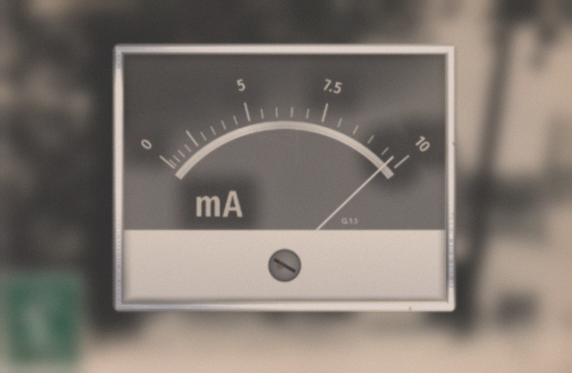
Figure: 9.75
